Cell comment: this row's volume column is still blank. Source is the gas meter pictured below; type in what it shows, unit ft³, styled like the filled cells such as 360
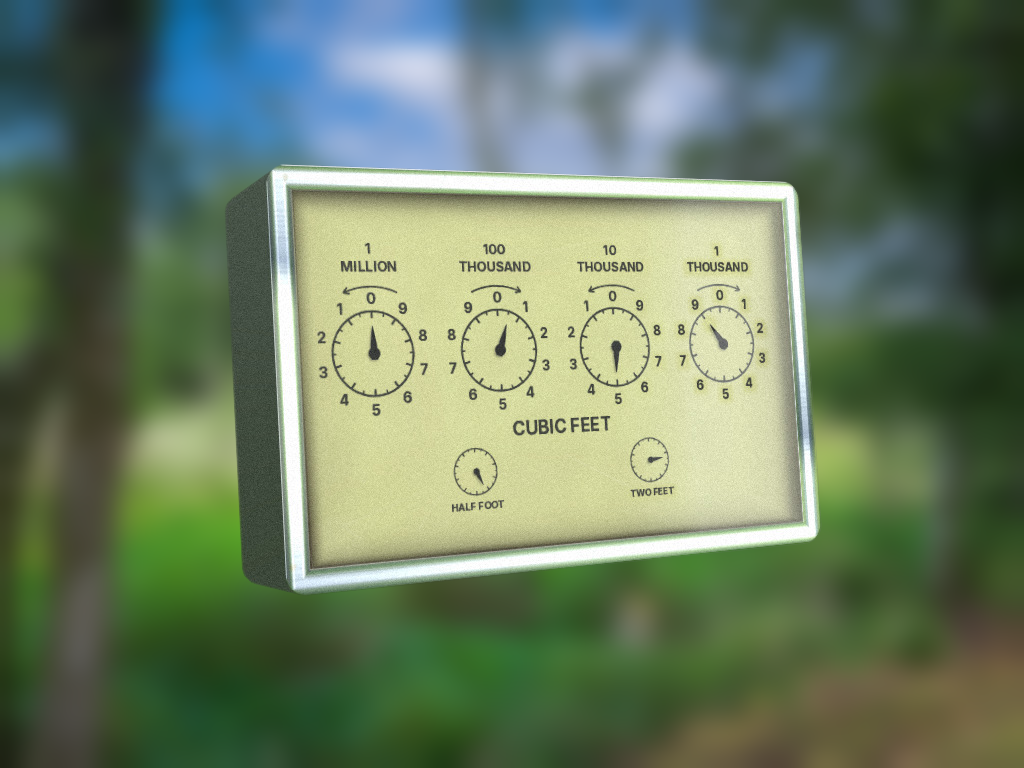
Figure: 4900
